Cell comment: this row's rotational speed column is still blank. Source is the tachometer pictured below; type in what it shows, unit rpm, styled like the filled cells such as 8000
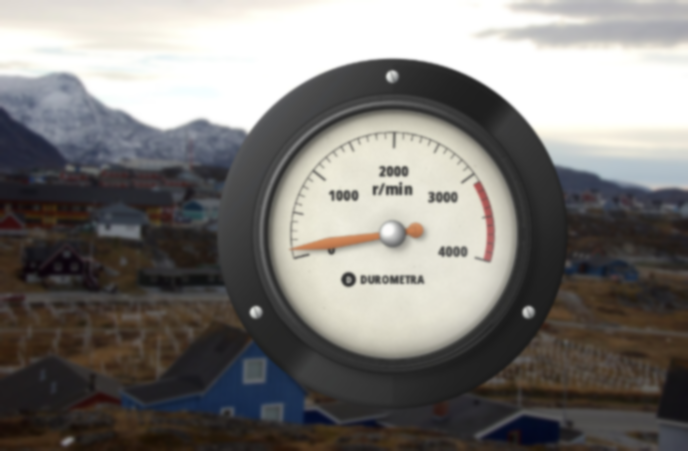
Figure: 100
